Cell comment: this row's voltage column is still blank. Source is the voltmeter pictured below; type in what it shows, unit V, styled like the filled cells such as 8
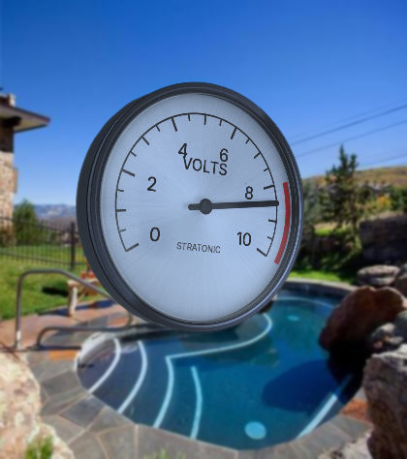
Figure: 8.5
